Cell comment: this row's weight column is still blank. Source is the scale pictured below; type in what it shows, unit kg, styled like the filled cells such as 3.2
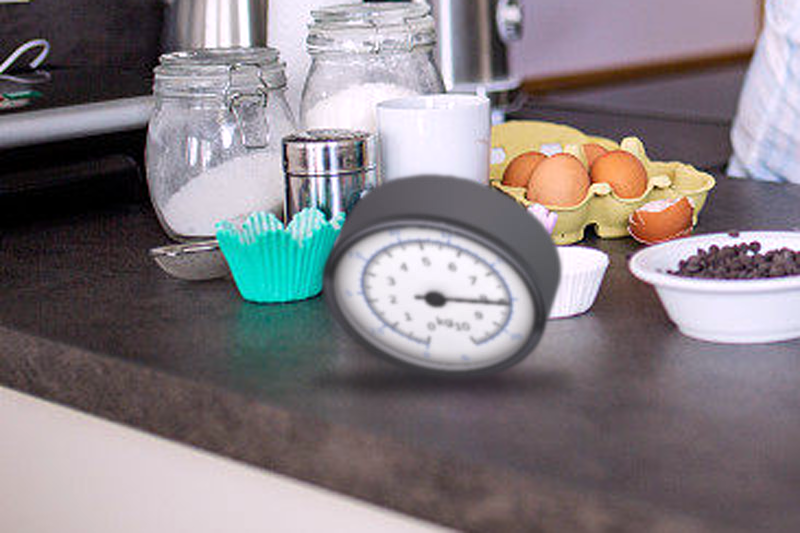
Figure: 8
